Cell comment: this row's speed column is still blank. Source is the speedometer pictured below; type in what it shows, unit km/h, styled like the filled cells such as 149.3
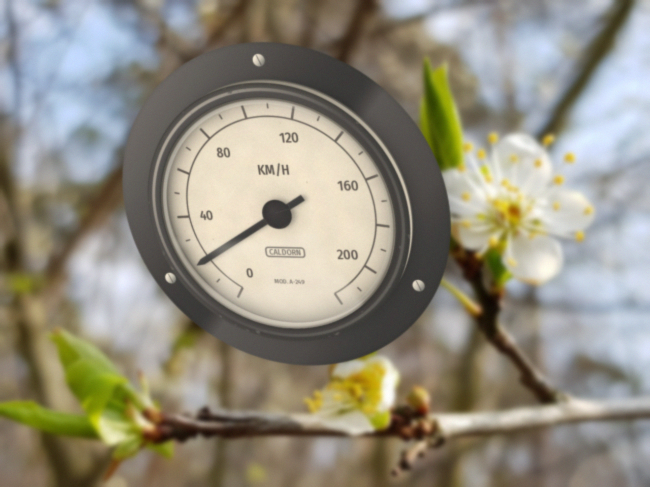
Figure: 20
